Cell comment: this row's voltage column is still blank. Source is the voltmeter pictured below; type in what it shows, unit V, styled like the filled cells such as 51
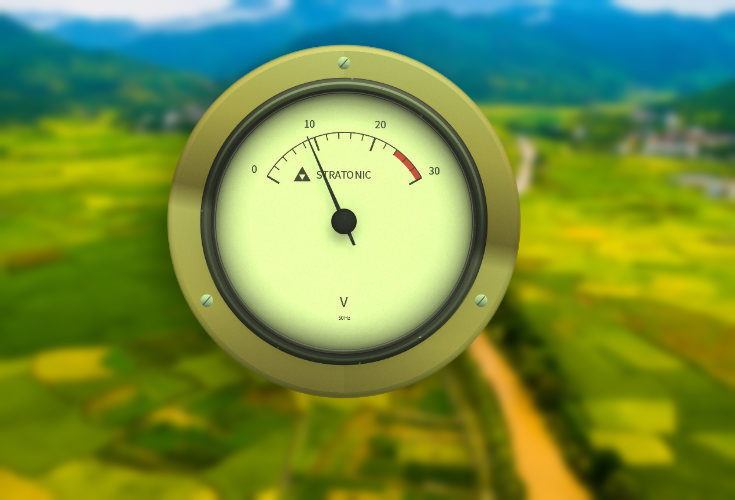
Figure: 9
